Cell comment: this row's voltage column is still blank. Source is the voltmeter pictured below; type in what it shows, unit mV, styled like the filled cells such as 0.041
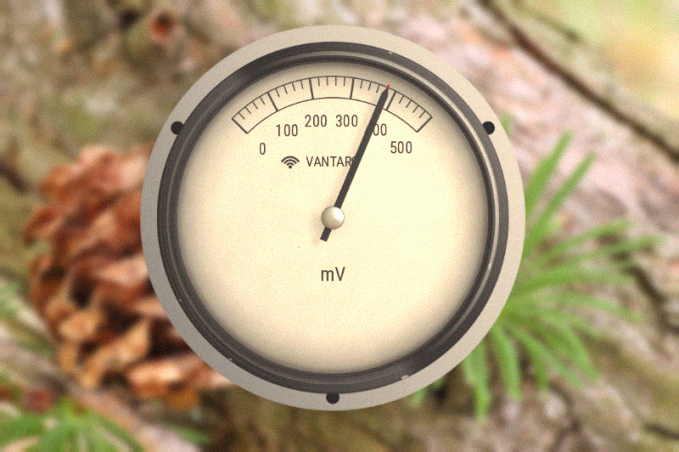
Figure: 380
